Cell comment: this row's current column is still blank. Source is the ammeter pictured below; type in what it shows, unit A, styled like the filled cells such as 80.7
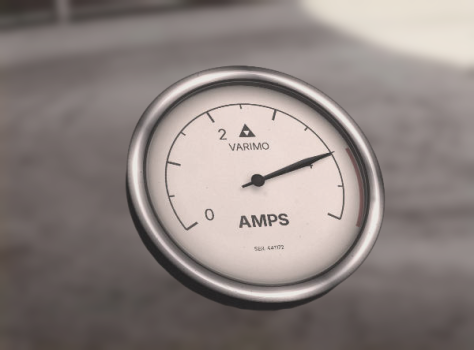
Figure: 4
